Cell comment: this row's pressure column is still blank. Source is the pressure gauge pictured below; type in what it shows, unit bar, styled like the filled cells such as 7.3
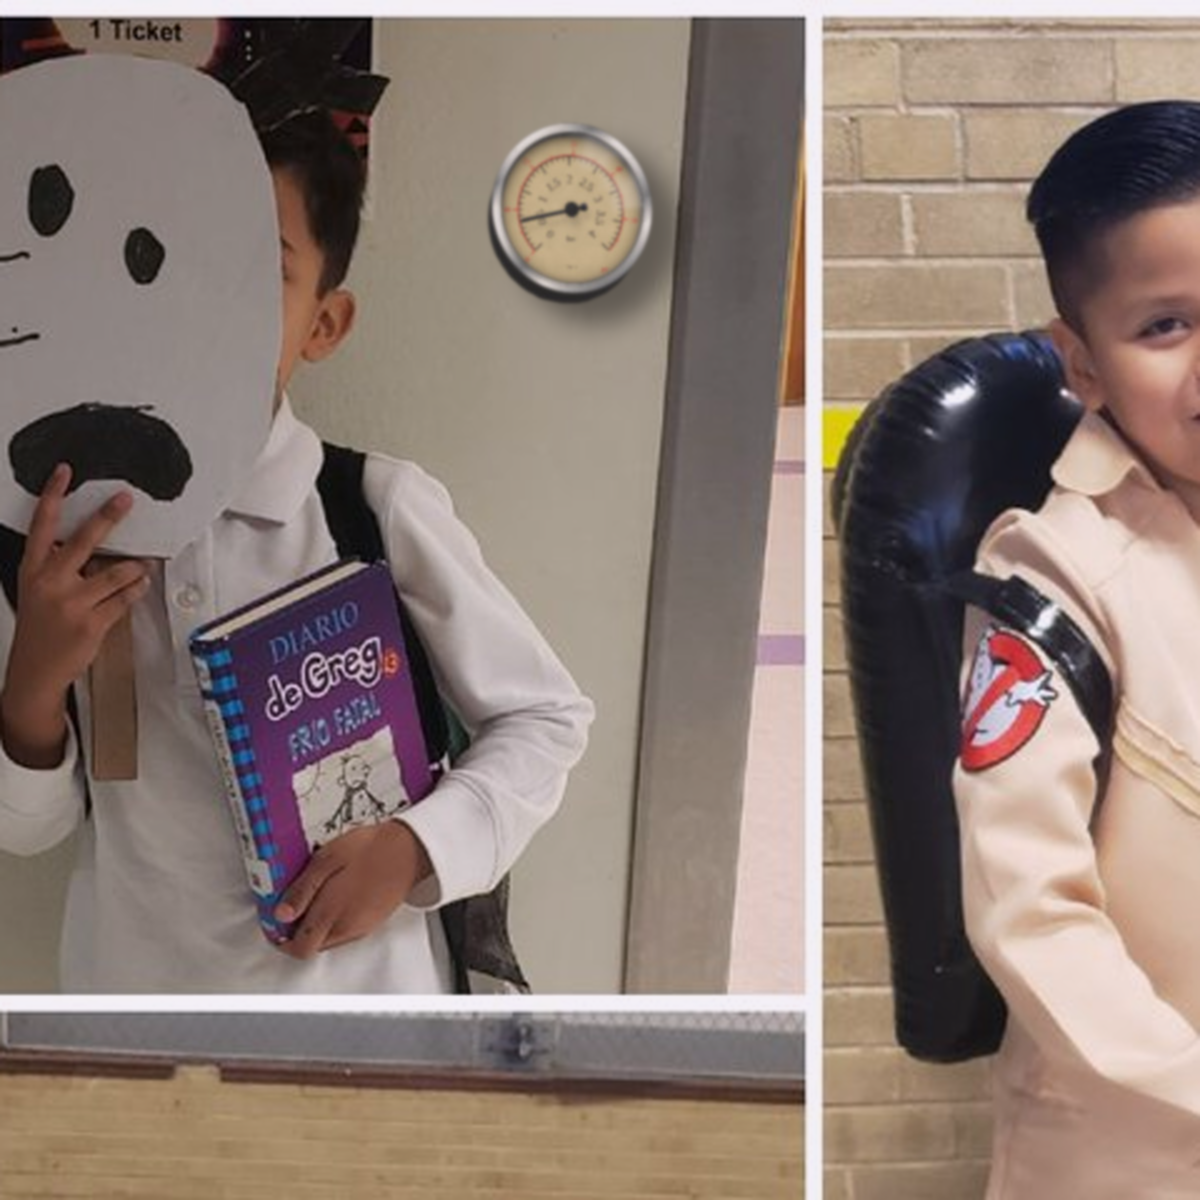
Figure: 0.5
